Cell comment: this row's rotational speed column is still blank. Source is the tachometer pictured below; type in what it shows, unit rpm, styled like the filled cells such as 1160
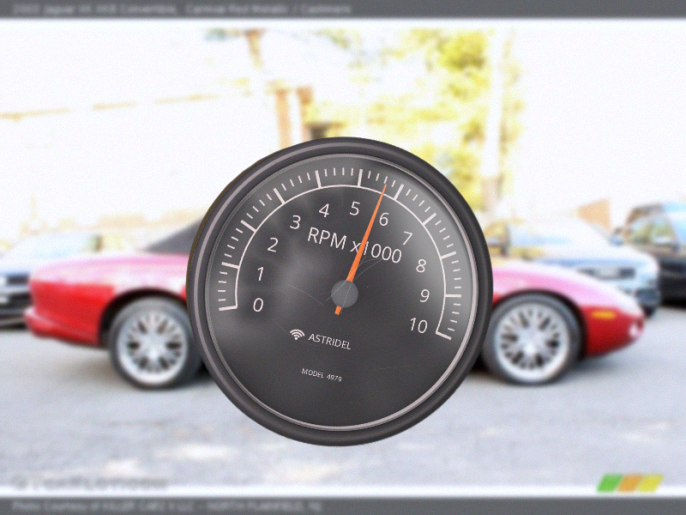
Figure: 5600
